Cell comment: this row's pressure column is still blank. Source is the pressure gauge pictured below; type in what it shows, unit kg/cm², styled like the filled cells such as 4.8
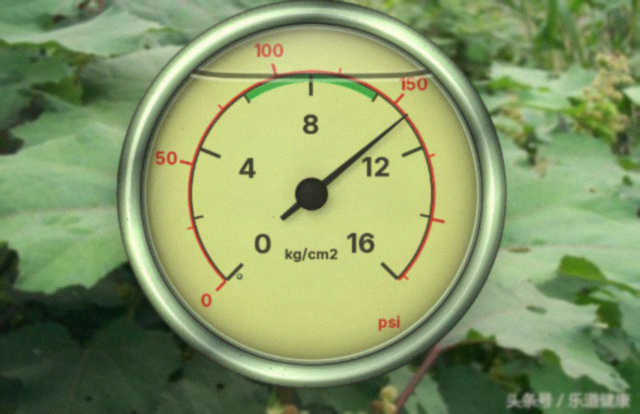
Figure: 11
